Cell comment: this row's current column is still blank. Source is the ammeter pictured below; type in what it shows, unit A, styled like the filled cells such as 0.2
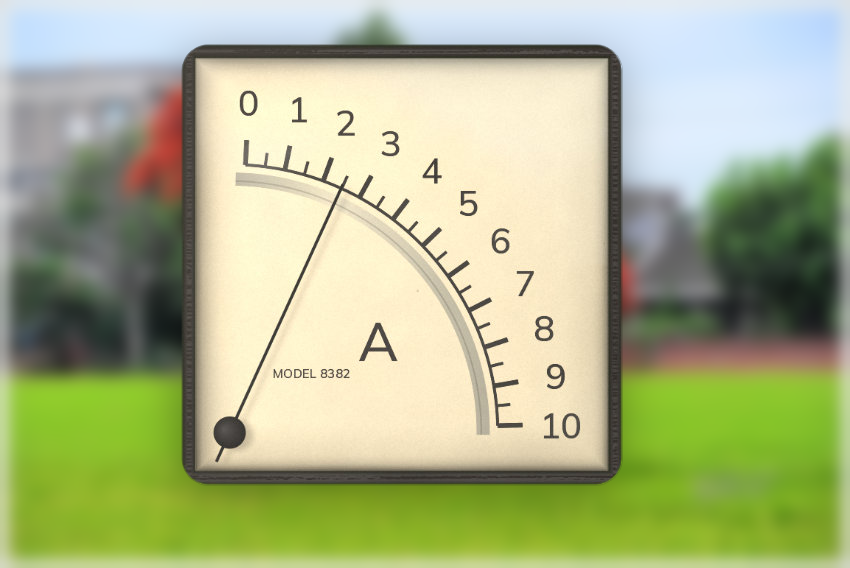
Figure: 2.5
